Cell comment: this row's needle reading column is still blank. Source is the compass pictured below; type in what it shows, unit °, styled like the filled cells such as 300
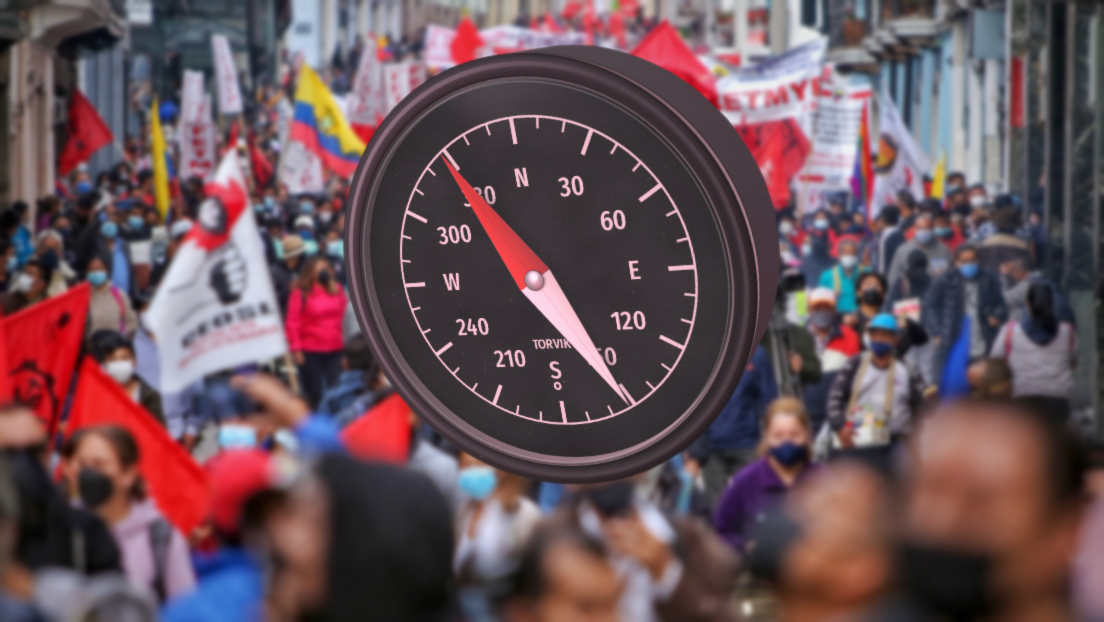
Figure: 330
